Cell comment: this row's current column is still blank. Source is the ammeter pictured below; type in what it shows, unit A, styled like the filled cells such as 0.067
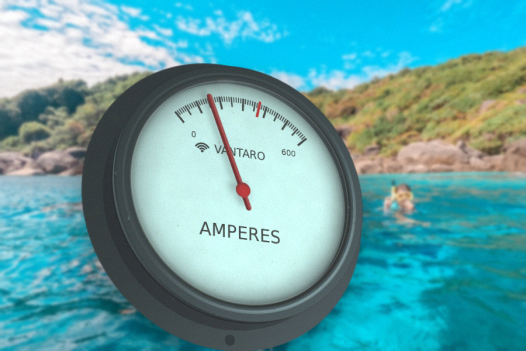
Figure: 150
